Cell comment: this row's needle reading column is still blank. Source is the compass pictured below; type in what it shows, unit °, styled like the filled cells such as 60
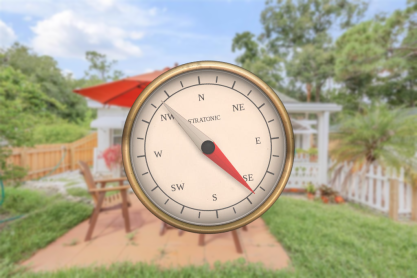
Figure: 142.5
